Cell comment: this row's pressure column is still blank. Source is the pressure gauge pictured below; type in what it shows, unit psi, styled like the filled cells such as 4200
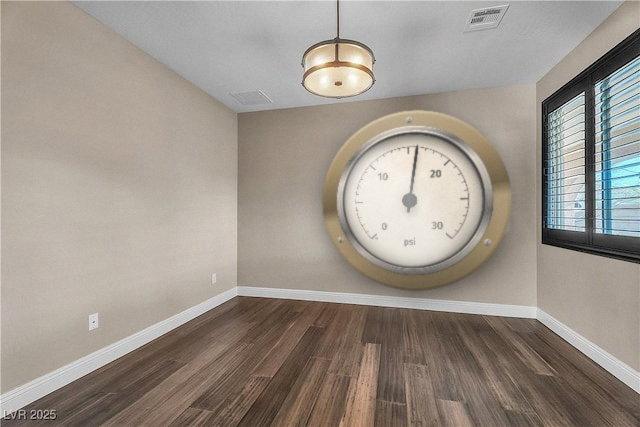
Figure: 16
